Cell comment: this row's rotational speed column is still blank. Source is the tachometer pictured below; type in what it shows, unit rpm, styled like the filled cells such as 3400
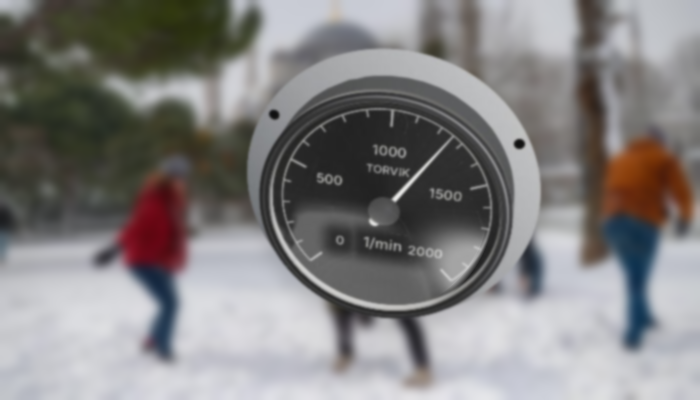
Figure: 1250
